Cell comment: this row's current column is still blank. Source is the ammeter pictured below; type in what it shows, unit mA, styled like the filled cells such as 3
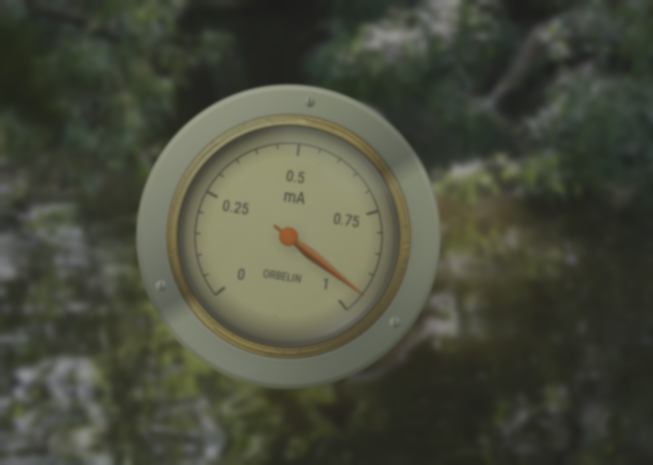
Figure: 0.95
